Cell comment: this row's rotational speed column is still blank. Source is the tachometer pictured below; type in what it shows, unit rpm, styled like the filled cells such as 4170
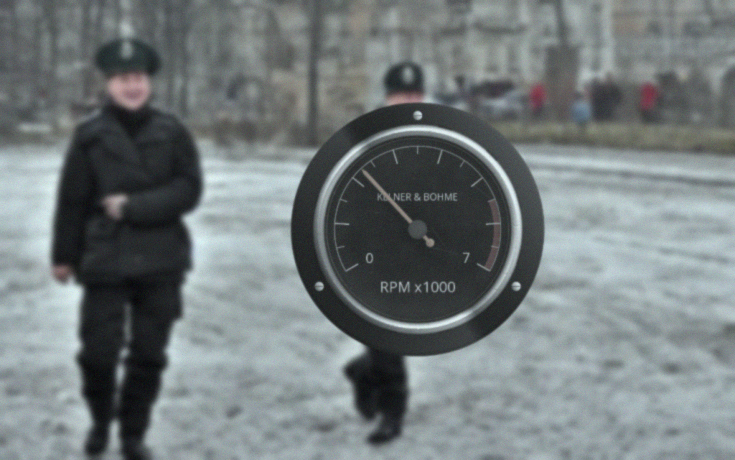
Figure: 2250
